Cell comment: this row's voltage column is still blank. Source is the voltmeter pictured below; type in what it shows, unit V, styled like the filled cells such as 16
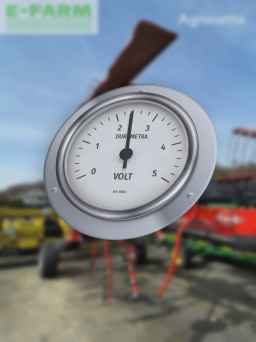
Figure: 2.4
